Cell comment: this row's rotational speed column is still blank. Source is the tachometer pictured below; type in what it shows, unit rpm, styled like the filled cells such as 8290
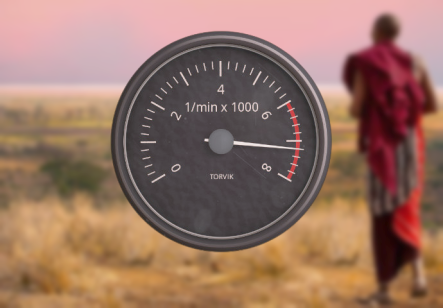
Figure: 7200
